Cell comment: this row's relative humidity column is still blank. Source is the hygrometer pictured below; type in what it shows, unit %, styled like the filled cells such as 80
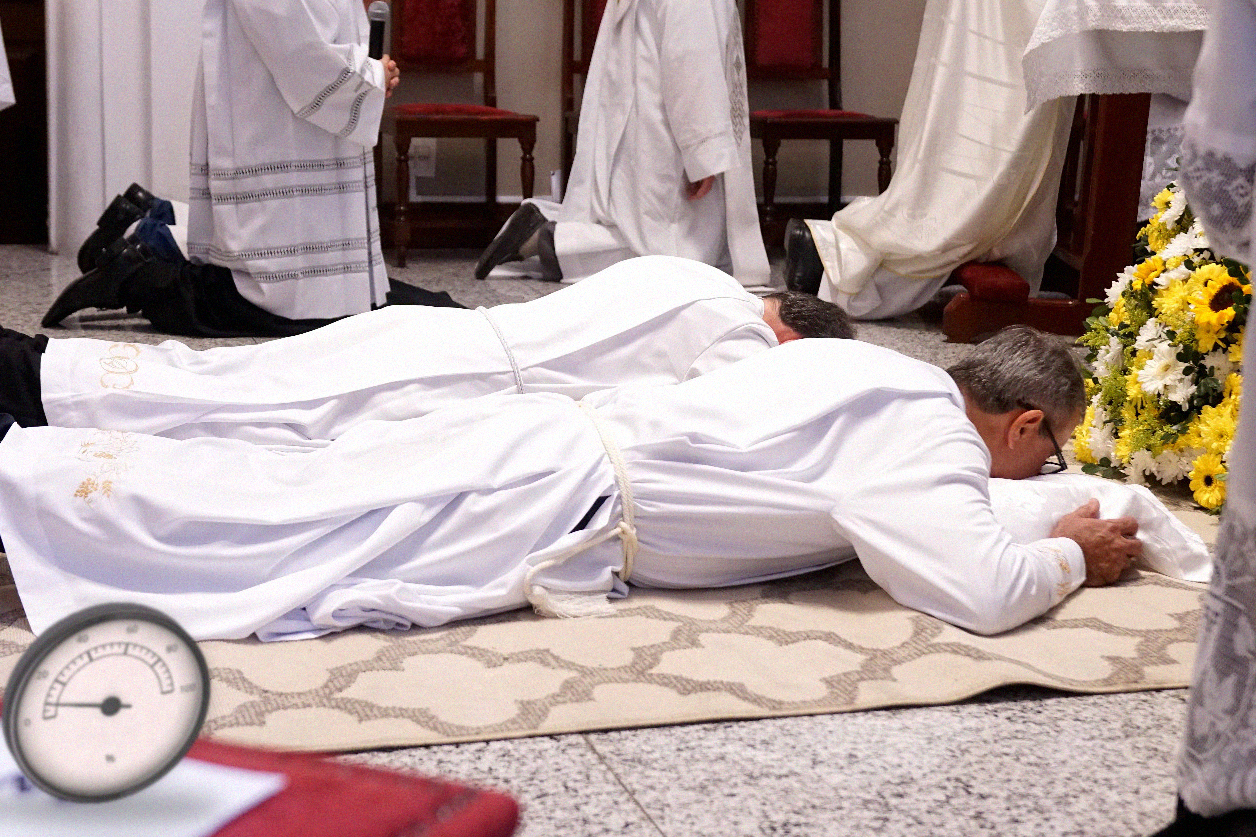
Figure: 8
